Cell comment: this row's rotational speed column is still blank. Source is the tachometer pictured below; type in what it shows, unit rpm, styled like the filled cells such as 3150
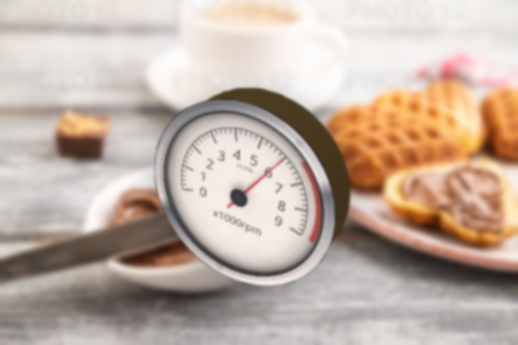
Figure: 6000
